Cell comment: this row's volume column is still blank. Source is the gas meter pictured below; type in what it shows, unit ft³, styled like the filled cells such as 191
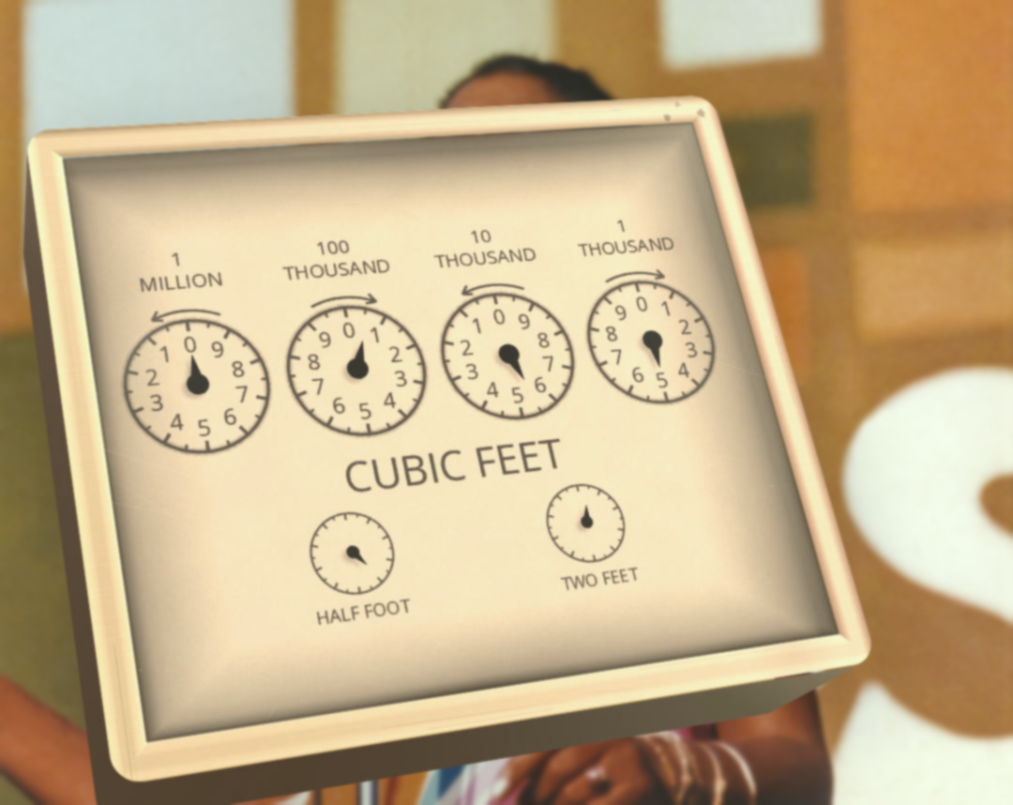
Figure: 5500
